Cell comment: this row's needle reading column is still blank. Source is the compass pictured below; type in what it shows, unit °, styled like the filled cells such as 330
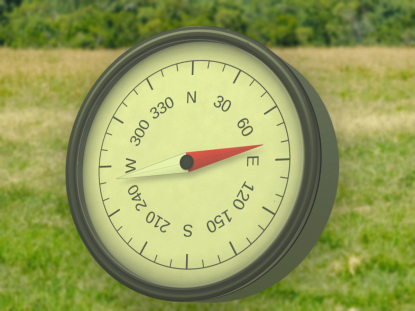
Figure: 80
